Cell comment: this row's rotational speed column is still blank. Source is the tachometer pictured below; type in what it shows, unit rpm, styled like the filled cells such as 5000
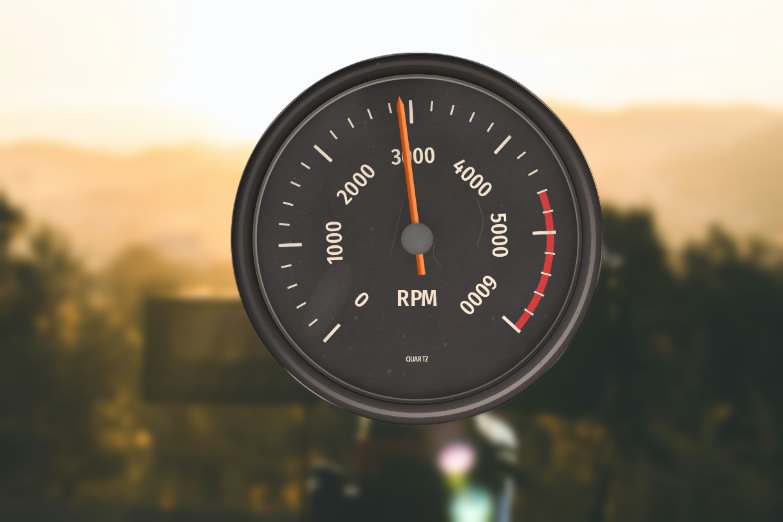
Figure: 2900
